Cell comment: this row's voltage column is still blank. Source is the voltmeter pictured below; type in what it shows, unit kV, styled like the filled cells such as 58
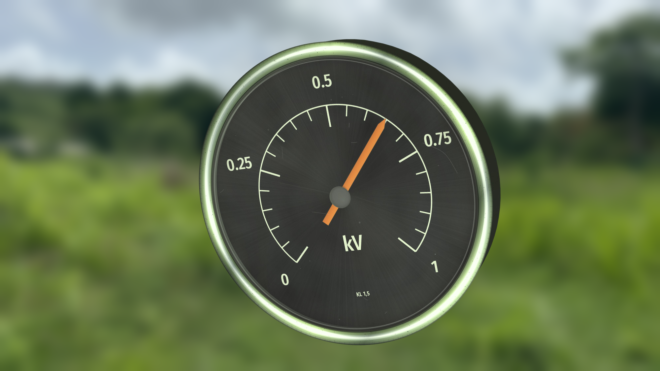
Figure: 0.65
